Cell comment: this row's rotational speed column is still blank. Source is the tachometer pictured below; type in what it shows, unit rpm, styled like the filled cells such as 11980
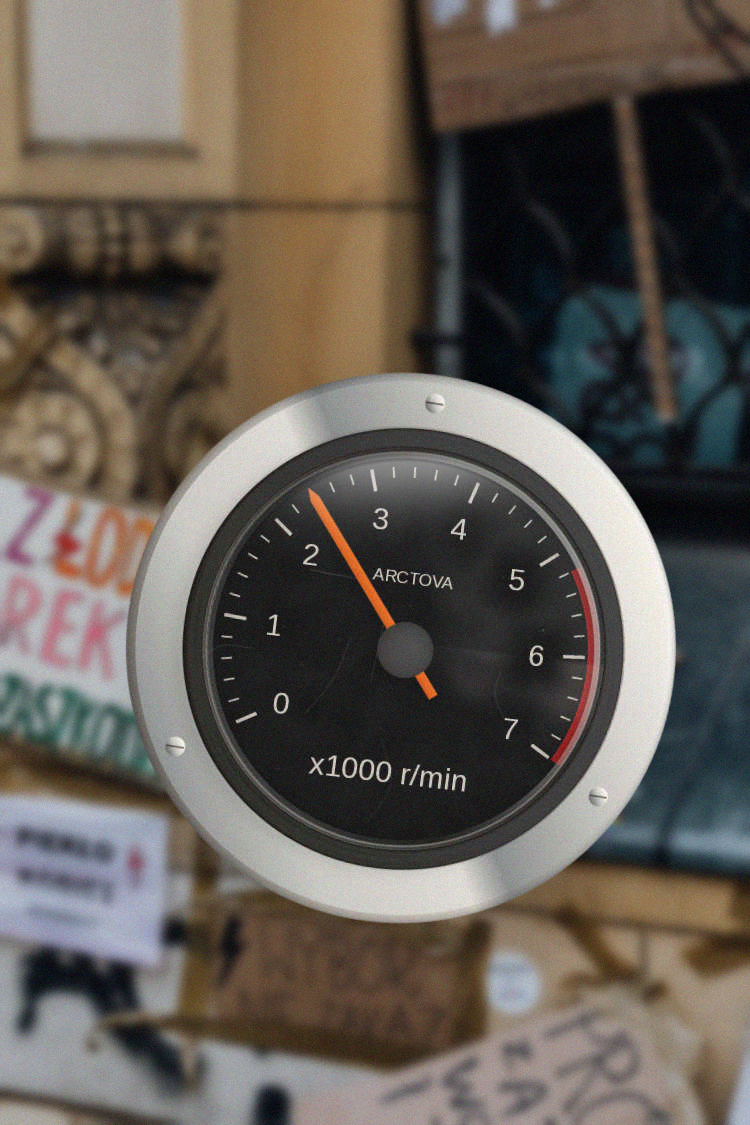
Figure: 2400
